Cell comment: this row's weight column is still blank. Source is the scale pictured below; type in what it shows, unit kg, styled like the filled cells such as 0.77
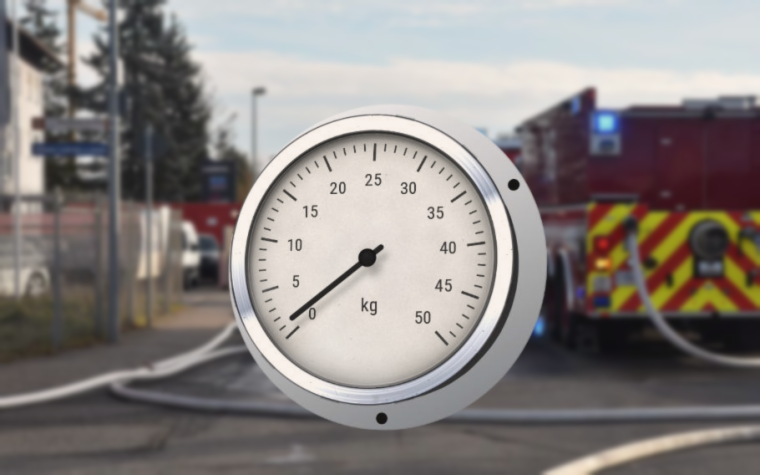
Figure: 1
